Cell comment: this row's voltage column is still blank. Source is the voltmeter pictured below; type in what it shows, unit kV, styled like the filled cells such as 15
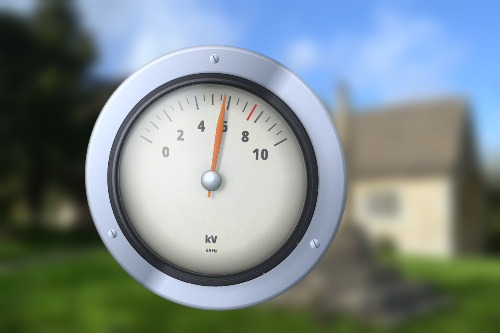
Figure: 5.75
